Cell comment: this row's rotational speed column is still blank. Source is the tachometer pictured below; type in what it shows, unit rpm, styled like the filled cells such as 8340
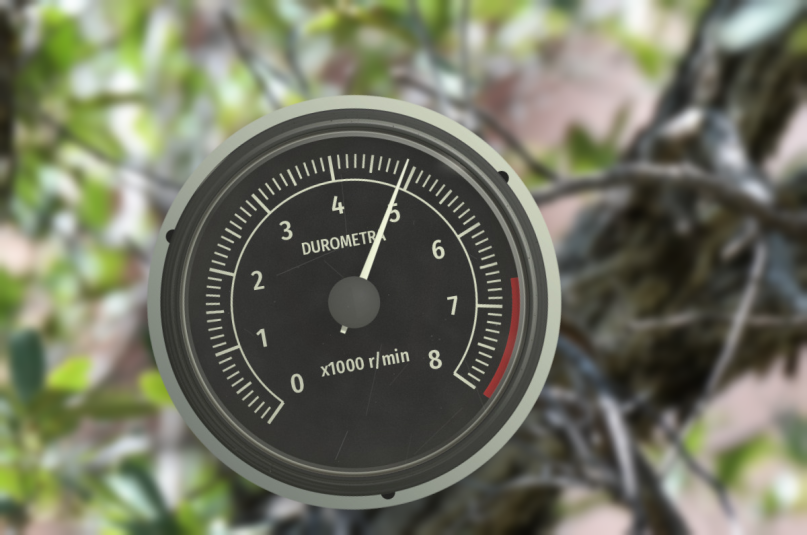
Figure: 4900
